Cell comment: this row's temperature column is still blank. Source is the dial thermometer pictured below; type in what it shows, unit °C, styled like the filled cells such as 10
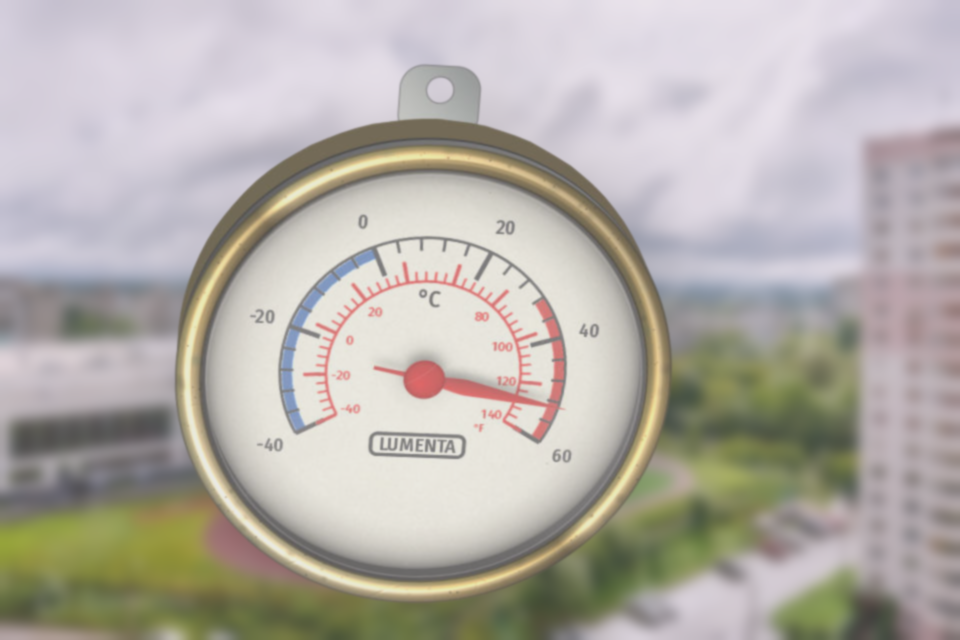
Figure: 52
